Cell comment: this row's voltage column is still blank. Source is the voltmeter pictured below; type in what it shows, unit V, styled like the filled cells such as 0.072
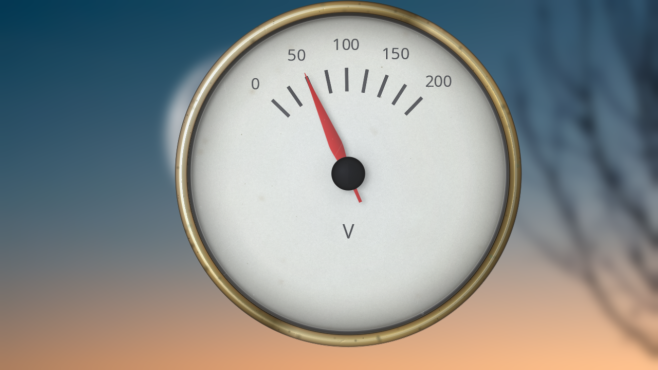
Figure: 50
